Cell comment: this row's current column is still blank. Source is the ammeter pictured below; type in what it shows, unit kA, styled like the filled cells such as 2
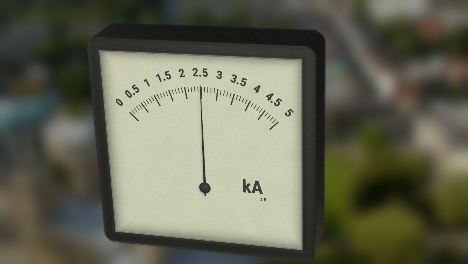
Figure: 2.5
